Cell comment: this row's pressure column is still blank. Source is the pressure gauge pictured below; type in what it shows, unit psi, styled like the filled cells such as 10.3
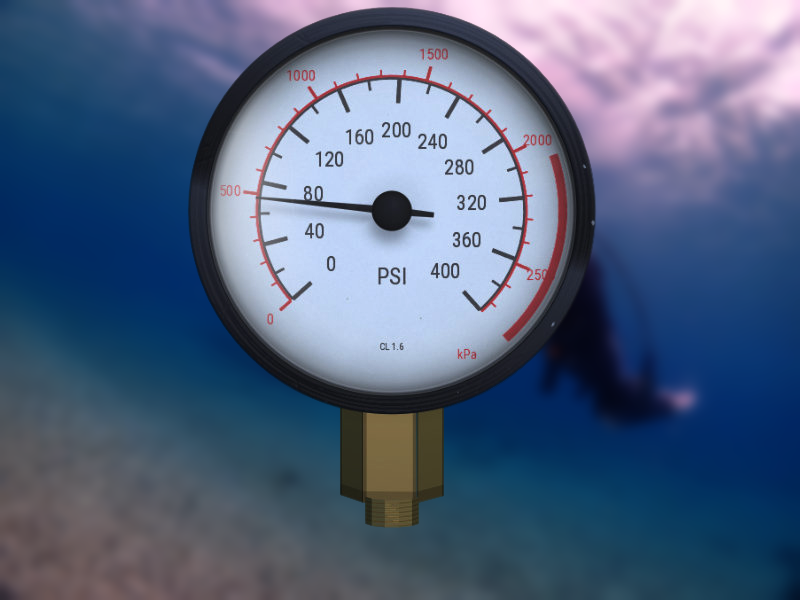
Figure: 70
